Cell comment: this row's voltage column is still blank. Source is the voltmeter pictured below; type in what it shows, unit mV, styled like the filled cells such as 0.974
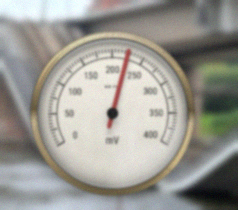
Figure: 225
